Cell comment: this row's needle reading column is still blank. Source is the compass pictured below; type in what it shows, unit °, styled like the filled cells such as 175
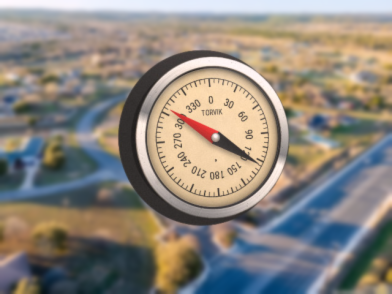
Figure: 305
